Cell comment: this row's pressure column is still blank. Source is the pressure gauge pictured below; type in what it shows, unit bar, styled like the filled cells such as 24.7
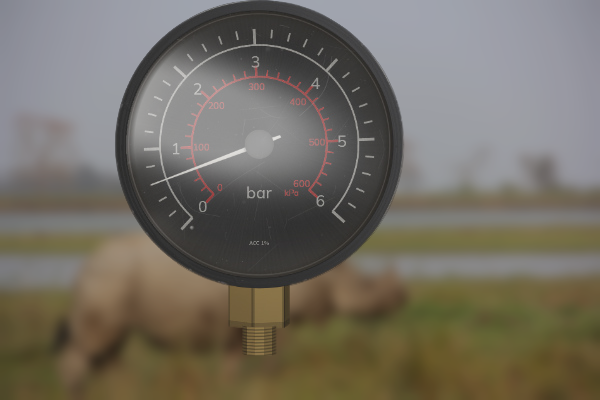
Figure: 0.6
